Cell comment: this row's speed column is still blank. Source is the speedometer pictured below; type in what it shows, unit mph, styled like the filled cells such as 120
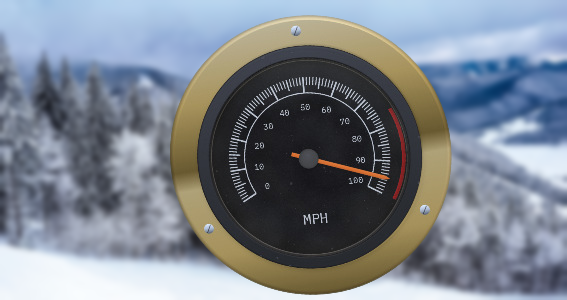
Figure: 95
